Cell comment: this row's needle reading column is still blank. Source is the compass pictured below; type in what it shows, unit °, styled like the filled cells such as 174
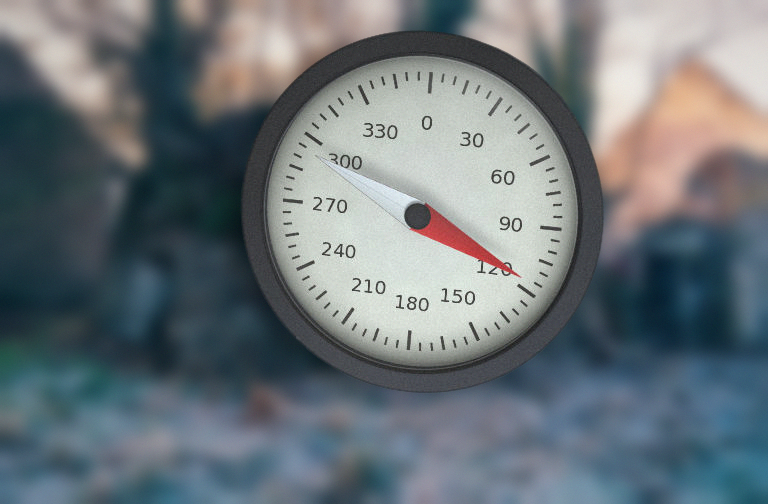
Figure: 115
